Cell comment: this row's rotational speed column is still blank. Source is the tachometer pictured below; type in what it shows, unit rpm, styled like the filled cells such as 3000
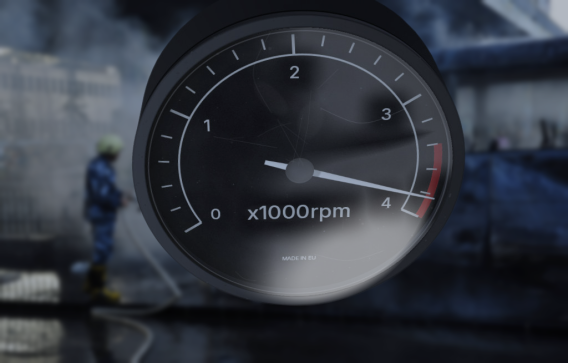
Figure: 3800
